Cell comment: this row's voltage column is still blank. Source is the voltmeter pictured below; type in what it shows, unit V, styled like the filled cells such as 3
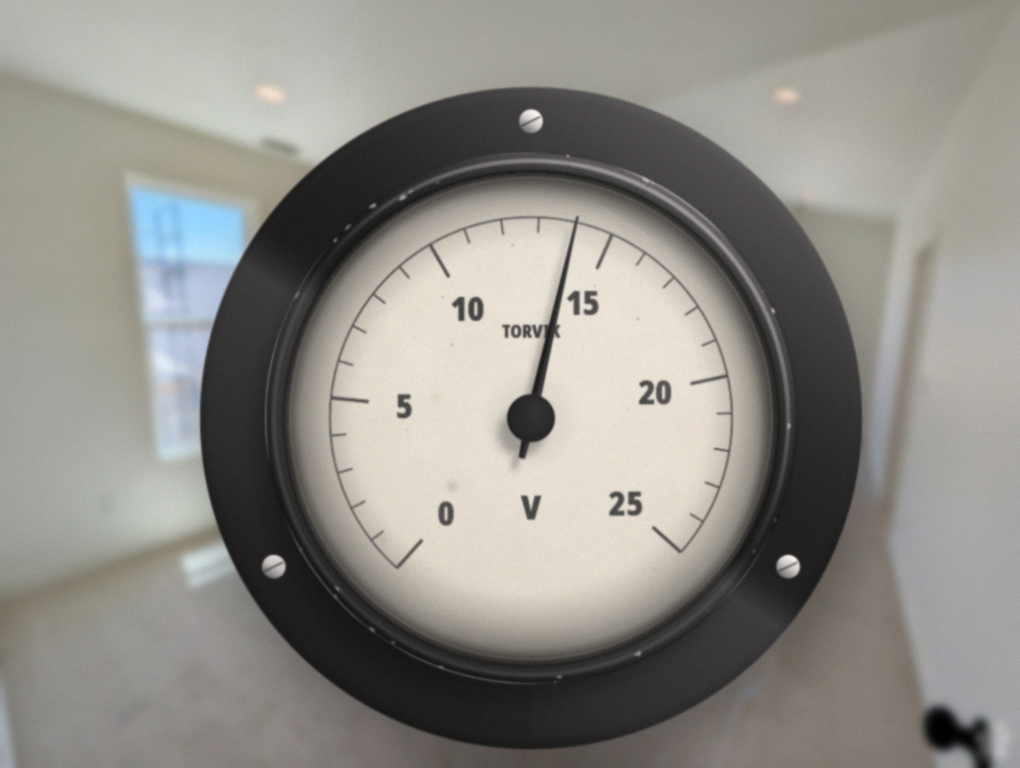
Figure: 14
